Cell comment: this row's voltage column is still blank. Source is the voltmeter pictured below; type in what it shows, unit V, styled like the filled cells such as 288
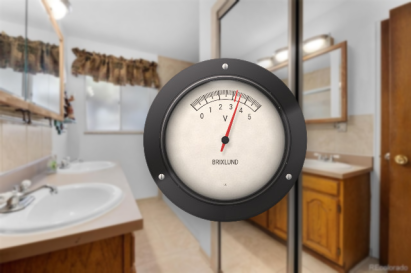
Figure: 3.5
